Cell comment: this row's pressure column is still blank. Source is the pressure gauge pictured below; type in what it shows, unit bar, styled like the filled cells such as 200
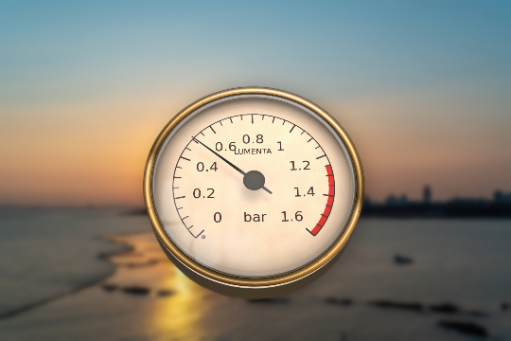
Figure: 0.5
